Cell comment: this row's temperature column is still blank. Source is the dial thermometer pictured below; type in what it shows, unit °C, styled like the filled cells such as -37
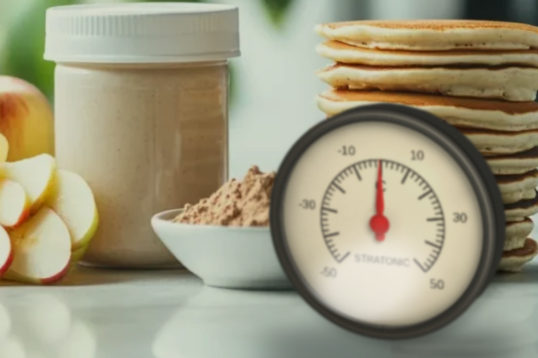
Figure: 0
